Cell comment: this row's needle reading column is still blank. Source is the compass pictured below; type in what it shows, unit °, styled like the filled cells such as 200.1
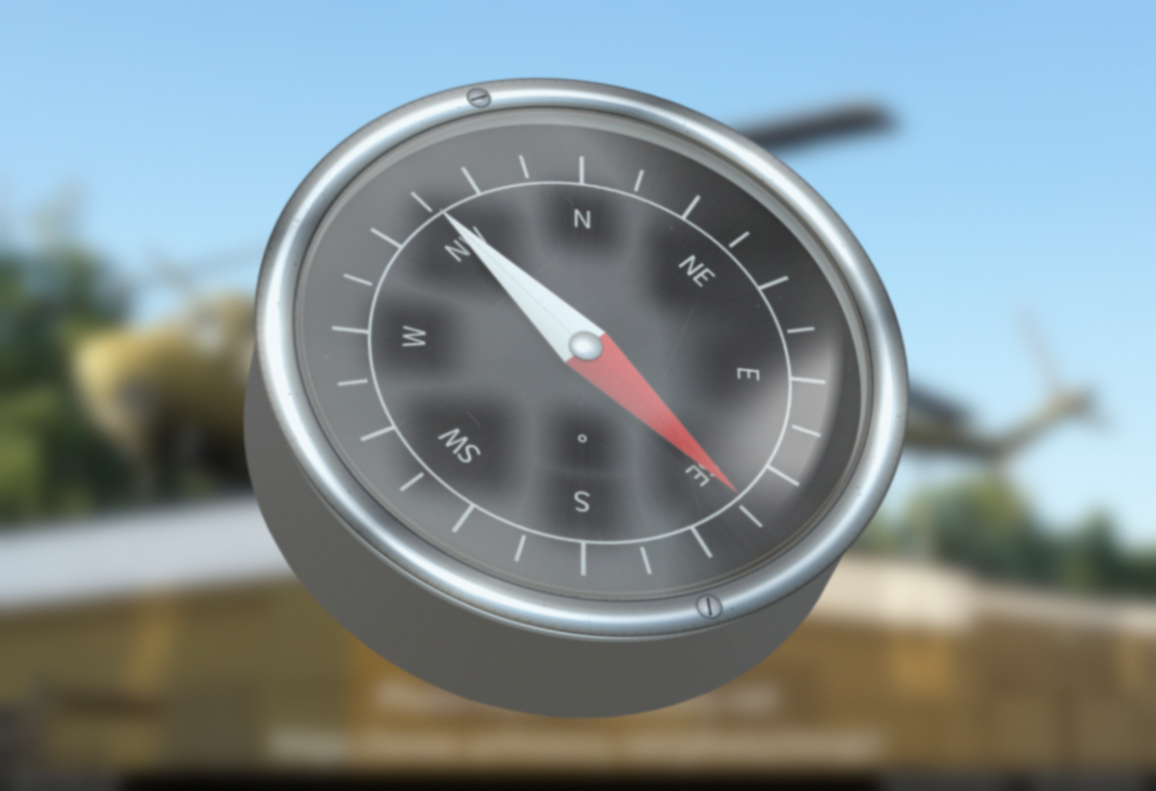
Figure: 135
